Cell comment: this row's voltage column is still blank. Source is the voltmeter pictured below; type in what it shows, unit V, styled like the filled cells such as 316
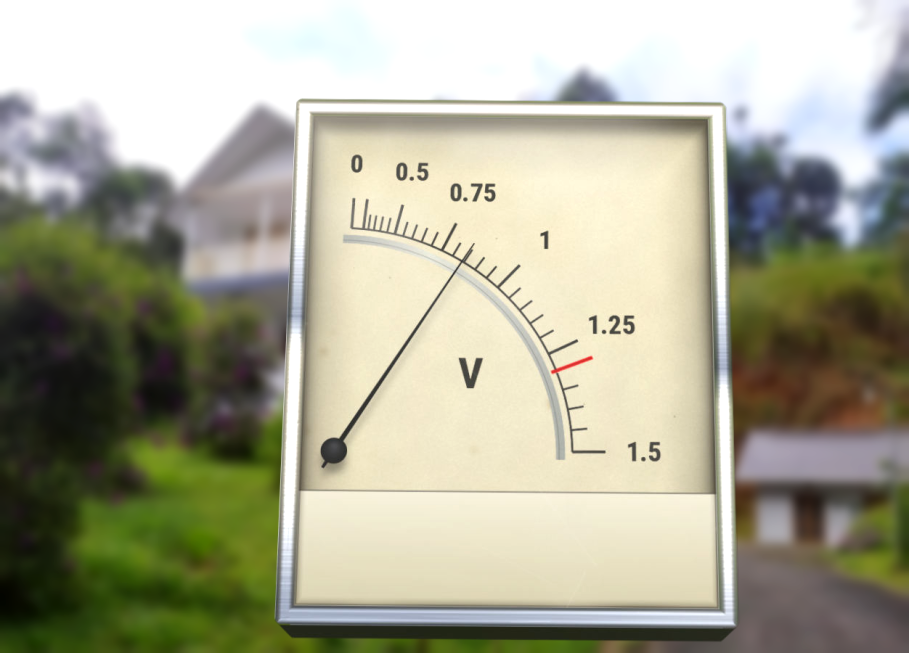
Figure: 0.85
